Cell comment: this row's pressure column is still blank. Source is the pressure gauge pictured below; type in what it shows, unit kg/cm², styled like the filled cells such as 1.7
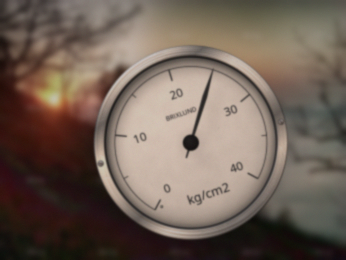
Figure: 25
